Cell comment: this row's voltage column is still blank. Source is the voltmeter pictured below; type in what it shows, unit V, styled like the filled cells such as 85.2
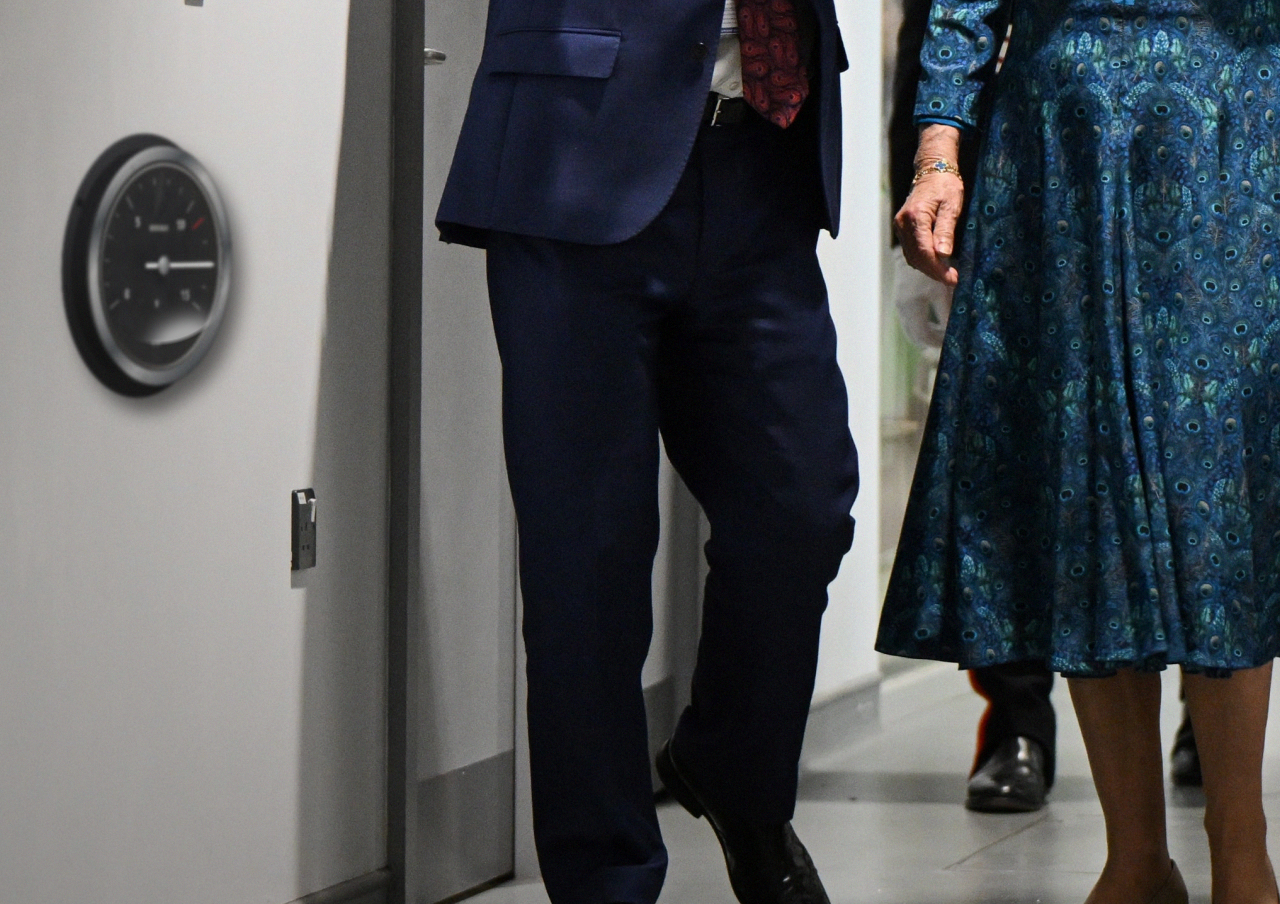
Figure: 13
